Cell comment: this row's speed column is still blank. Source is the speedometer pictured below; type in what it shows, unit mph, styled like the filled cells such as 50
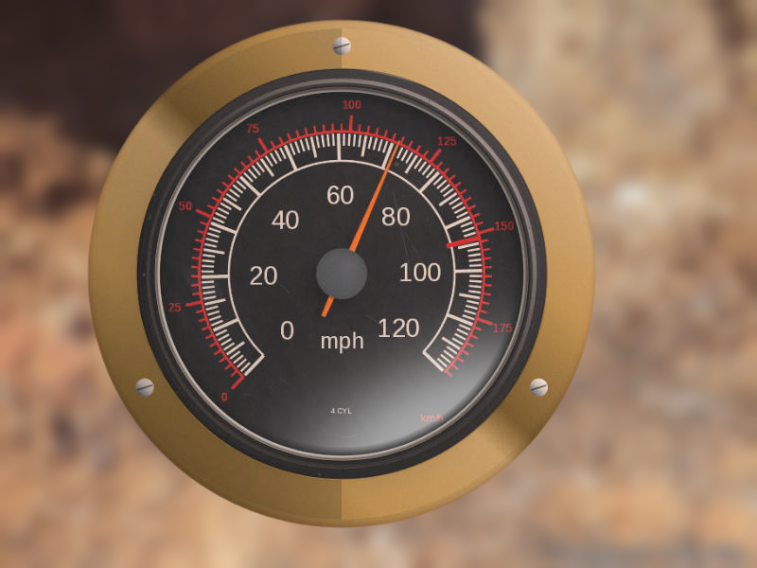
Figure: 71
